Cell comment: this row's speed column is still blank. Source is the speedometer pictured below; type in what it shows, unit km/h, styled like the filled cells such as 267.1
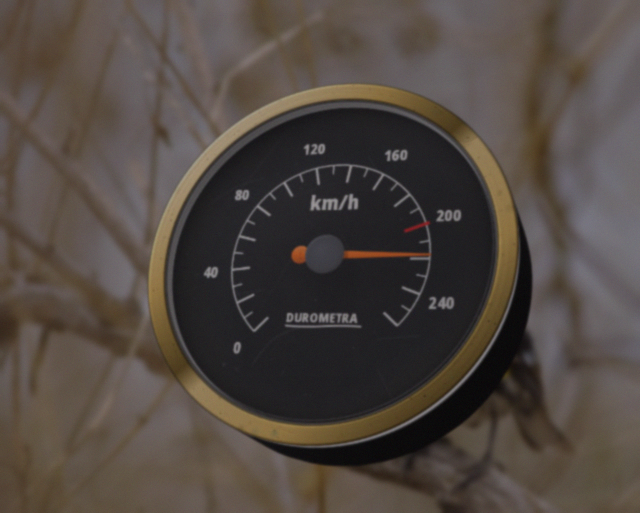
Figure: 220
